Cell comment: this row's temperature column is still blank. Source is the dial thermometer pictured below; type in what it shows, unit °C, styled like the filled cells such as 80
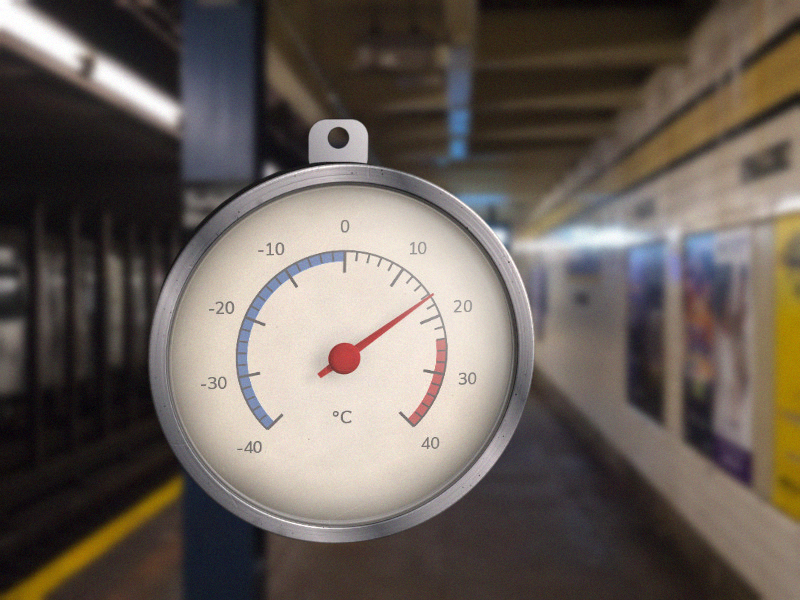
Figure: 16
